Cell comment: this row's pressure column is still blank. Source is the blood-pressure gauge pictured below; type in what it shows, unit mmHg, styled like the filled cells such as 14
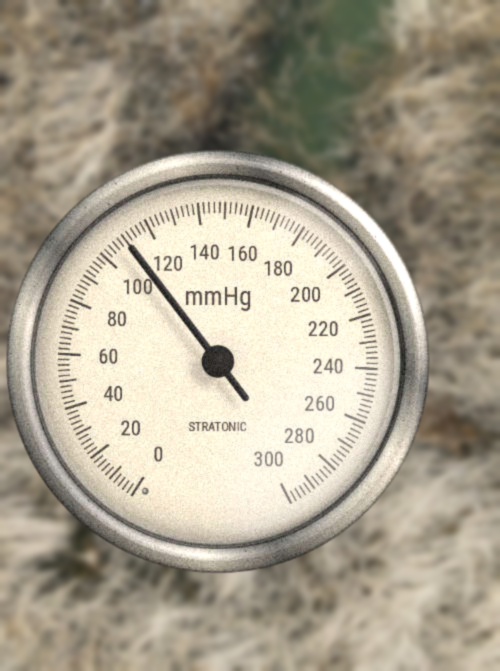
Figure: 110
